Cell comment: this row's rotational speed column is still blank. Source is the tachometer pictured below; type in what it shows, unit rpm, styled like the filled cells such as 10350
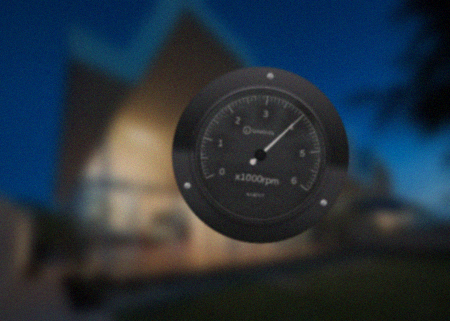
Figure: 4000
